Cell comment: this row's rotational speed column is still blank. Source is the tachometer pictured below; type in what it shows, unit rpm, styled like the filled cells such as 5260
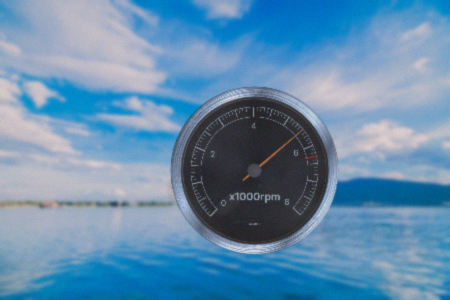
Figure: 5500
